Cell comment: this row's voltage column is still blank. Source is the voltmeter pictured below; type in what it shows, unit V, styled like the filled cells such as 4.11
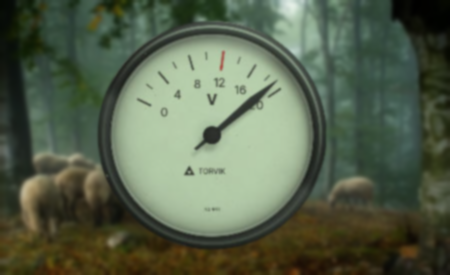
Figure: 19
